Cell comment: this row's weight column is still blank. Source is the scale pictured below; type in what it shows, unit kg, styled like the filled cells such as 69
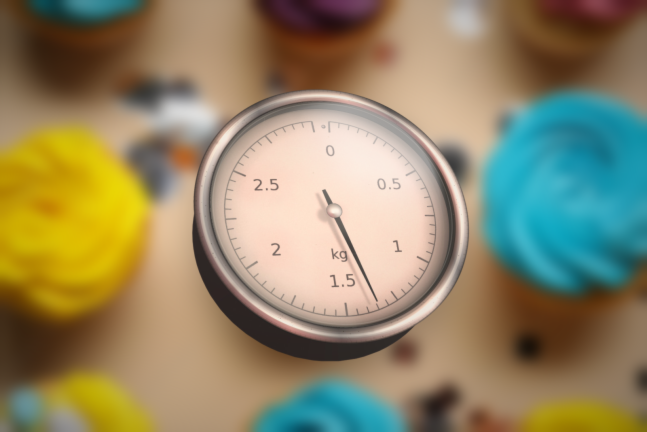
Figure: 1.35
